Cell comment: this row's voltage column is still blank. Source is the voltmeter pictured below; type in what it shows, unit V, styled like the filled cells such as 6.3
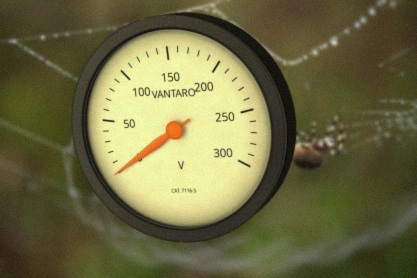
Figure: 0
